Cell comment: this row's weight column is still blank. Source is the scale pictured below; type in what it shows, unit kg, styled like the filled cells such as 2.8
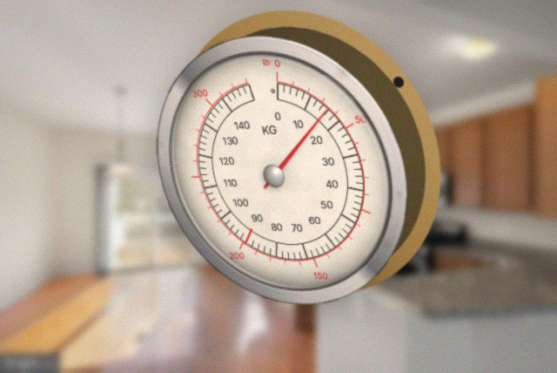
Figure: 16
